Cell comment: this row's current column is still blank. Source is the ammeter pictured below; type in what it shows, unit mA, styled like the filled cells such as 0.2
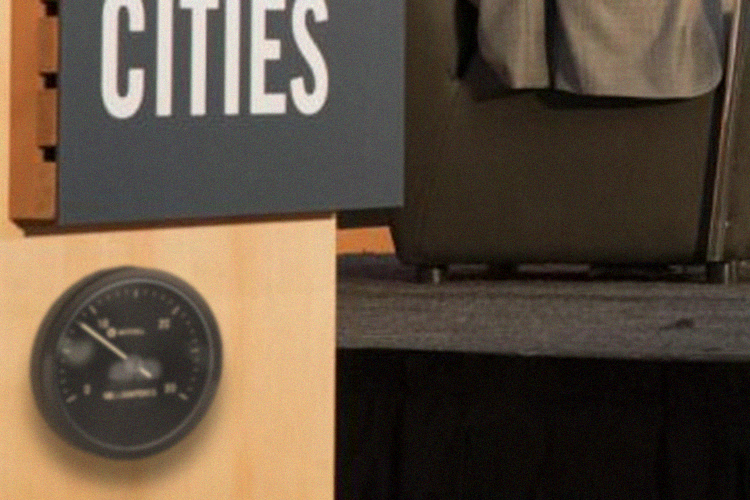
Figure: 8
